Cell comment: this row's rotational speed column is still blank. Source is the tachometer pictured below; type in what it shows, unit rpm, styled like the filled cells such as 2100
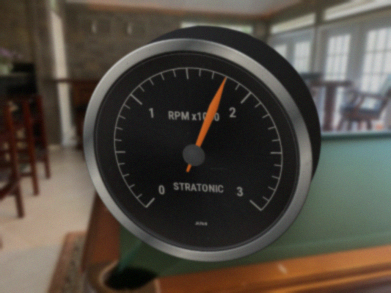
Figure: 1800
